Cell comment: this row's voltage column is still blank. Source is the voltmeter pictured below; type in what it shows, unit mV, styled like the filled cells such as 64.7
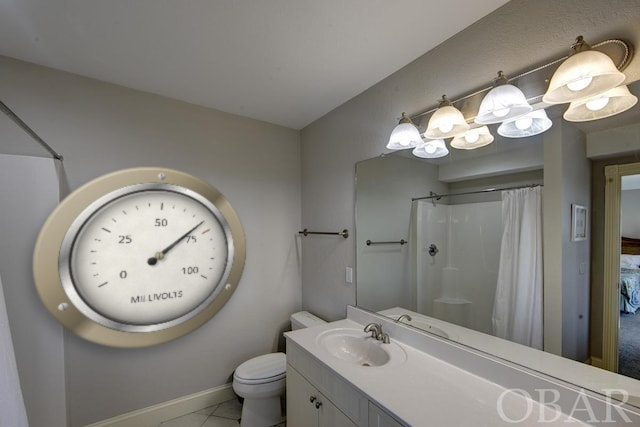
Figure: 70
